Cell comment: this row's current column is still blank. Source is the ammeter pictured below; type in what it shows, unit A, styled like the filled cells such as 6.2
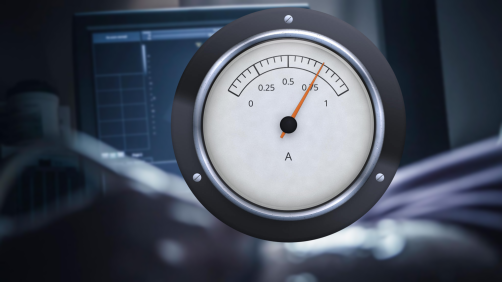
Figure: 0.75
